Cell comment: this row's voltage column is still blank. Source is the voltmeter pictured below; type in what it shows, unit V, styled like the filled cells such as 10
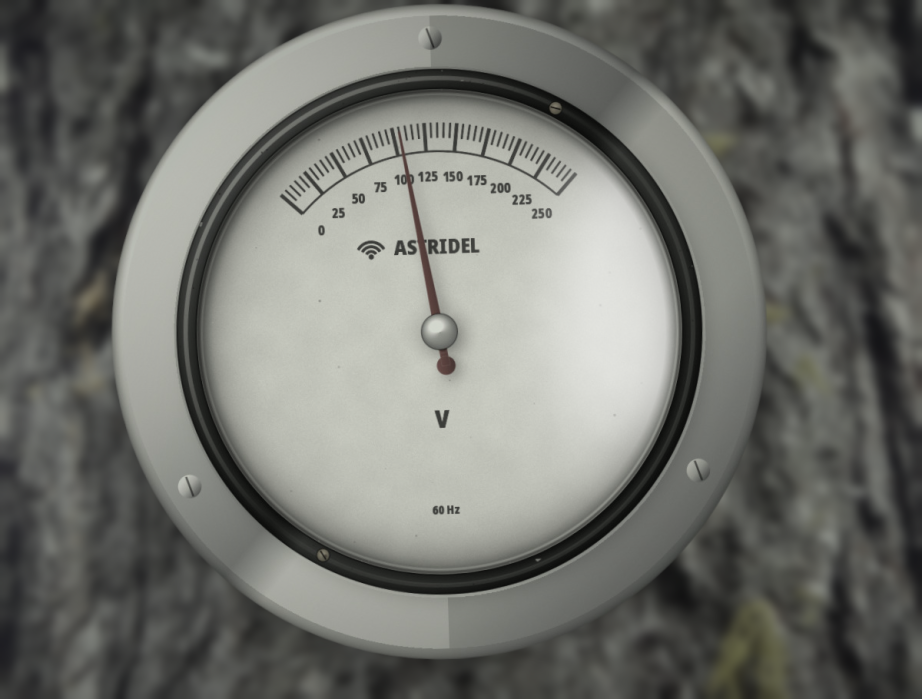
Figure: 105
